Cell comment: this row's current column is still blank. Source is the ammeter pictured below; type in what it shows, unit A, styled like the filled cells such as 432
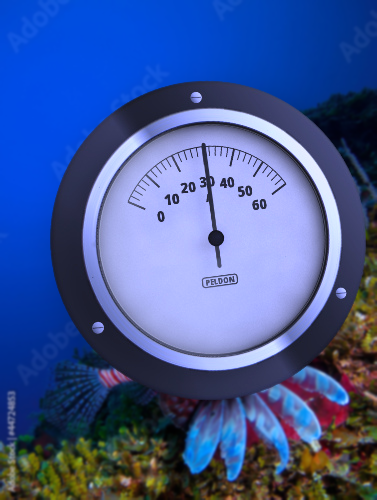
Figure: 30
